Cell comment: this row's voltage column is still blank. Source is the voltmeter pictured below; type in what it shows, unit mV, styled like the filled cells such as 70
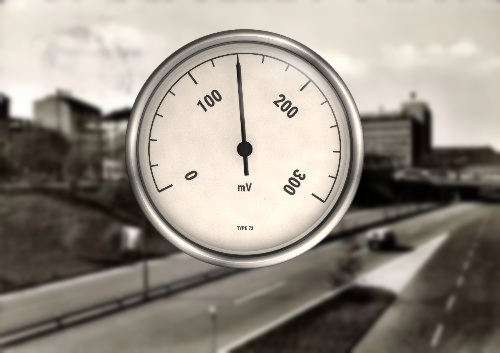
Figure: 140
